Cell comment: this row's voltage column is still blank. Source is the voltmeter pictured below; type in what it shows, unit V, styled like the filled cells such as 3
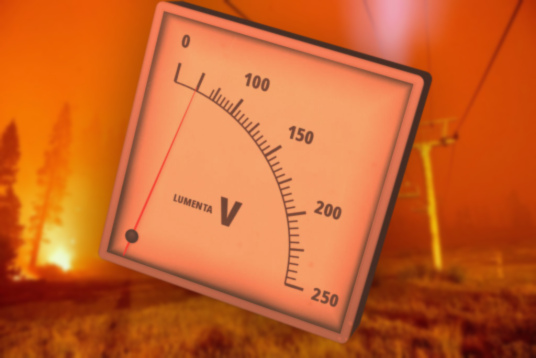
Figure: 50
